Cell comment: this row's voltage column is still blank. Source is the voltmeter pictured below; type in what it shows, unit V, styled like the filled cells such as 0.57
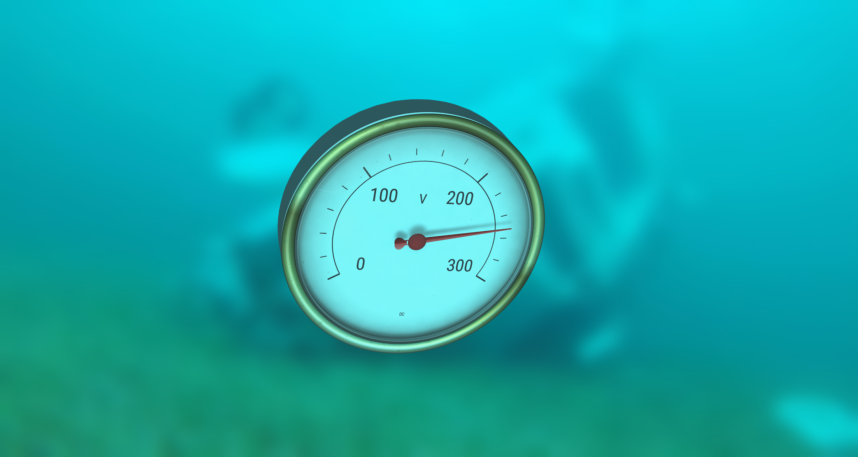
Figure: 250
